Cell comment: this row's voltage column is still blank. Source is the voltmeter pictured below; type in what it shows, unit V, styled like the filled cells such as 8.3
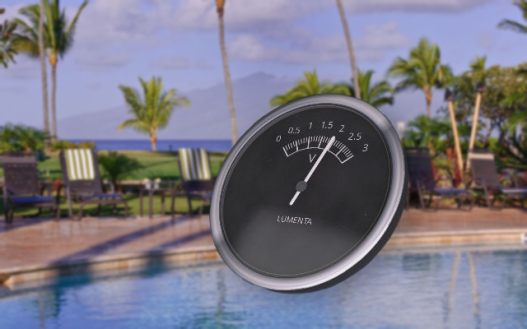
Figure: 2
